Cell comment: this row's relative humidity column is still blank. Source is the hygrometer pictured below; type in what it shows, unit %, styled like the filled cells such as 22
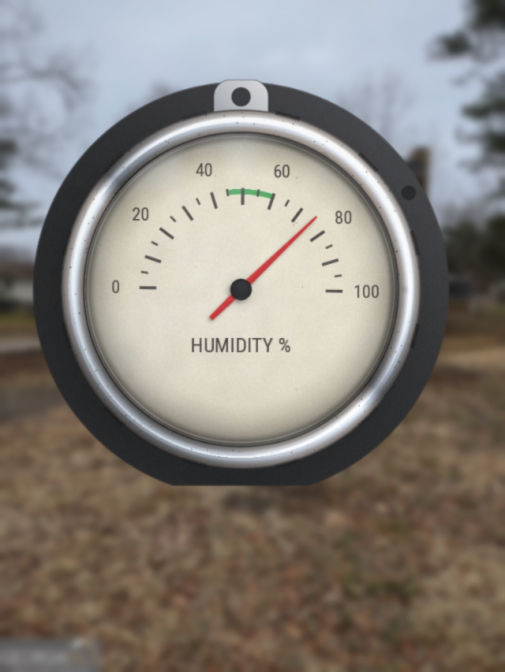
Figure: 75
